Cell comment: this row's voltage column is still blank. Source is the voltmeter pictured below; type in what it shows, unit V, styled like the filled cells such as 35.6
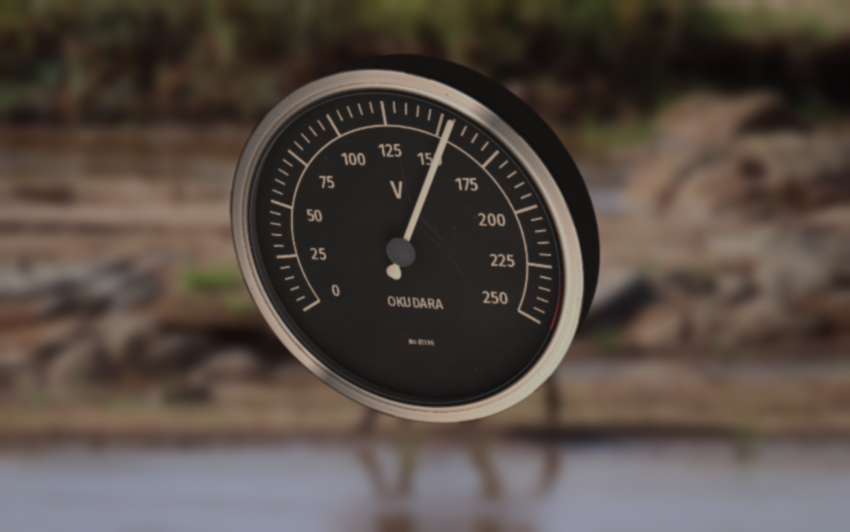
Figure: 155
